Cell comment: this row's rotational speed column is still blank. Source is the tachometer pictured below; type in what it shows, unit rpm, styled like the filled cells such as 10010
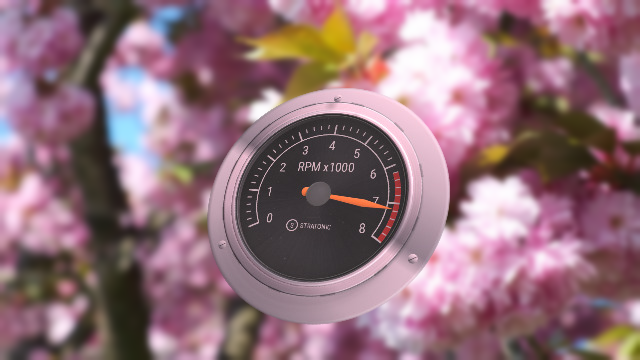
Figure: 7200
